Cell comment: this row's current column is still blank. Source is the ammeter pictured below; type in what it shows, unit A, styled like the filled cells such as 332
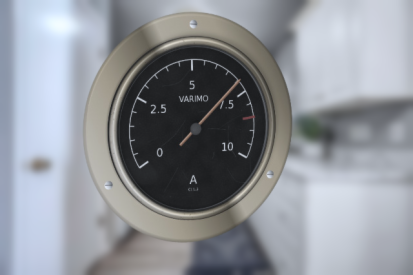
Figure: 7
